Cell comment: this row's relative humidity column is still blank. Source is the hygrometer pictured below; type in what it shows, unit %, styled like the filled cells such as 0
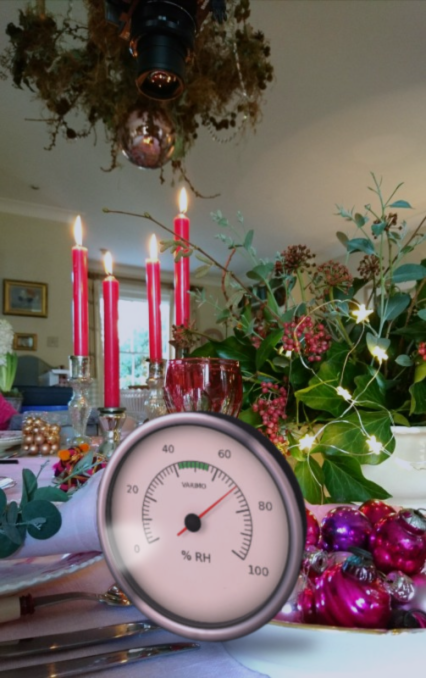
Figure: 70
